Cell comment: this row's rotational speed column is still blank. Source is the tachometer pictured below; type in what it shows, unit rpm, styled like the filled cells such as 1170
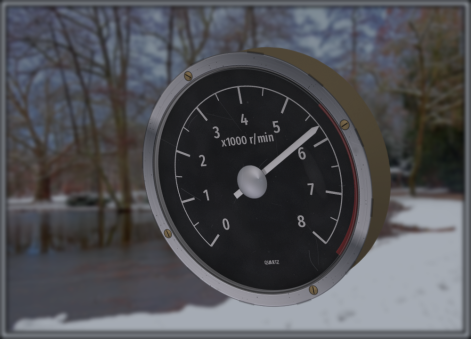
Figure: 5750
